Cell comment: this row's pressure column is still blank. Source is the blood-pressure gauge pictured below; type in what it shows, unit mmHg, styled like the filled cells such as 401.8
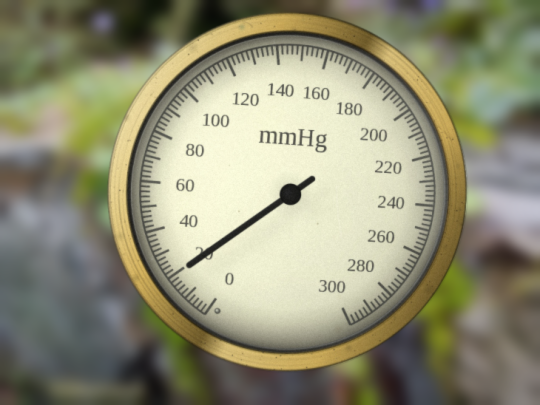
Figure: 20
